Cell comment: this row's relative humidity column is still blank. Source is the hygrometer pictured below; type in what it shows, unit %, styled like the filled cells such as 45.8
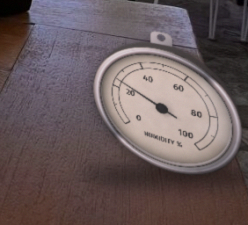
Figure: 25
